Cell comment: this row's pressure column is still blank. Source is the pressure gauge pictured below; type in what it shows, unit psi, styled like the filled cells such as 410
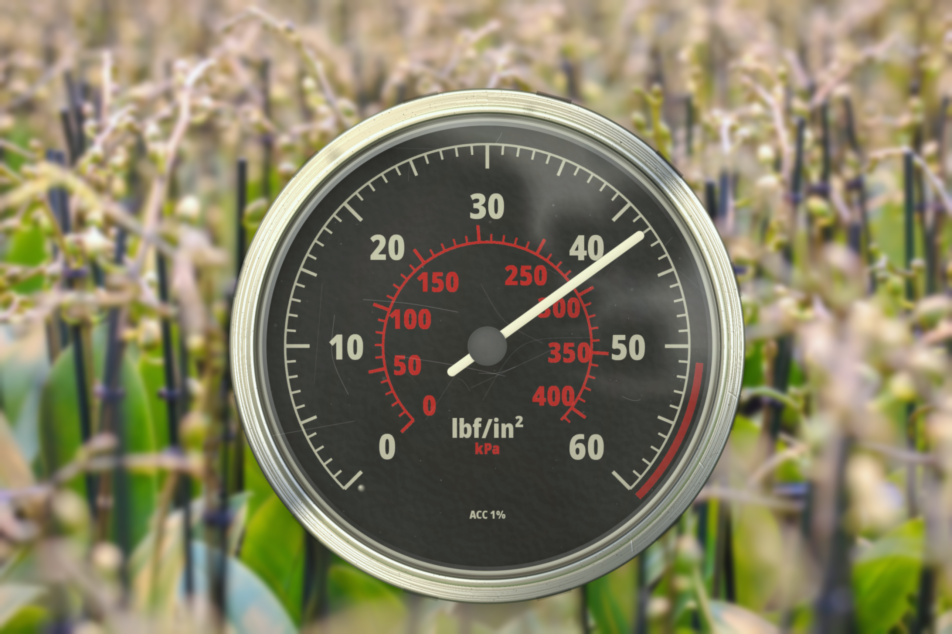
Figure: 42
